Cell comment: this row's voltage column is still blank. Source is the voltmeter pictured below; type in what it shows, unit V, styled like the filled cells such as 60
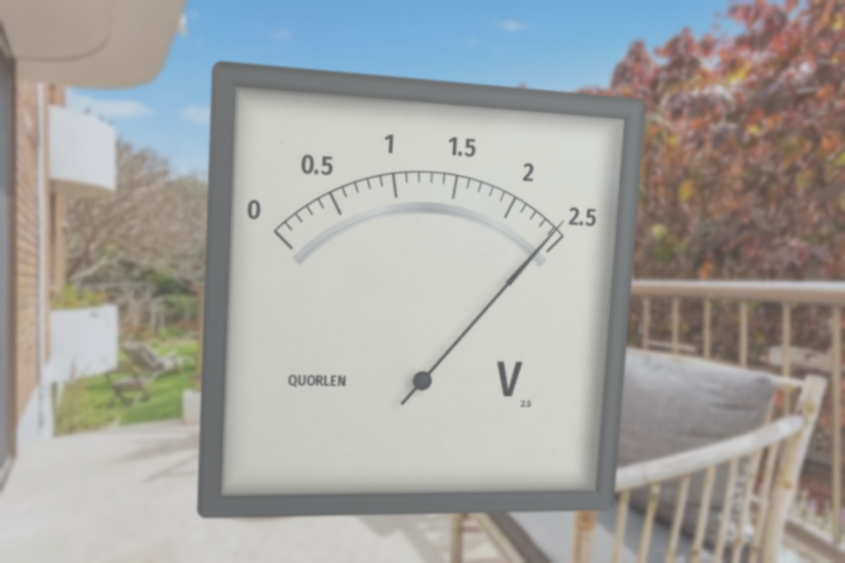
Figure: 2.4
